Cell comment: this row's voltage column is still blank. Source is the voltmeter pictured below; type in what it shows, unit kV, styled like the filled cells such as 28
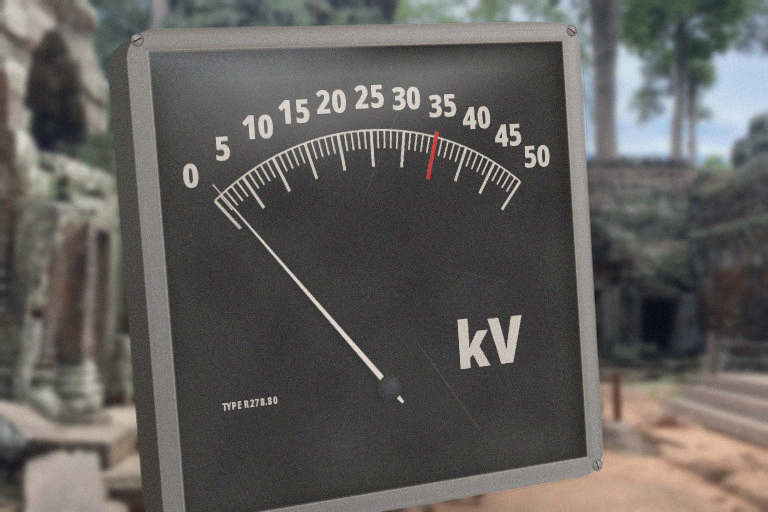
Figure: 1
